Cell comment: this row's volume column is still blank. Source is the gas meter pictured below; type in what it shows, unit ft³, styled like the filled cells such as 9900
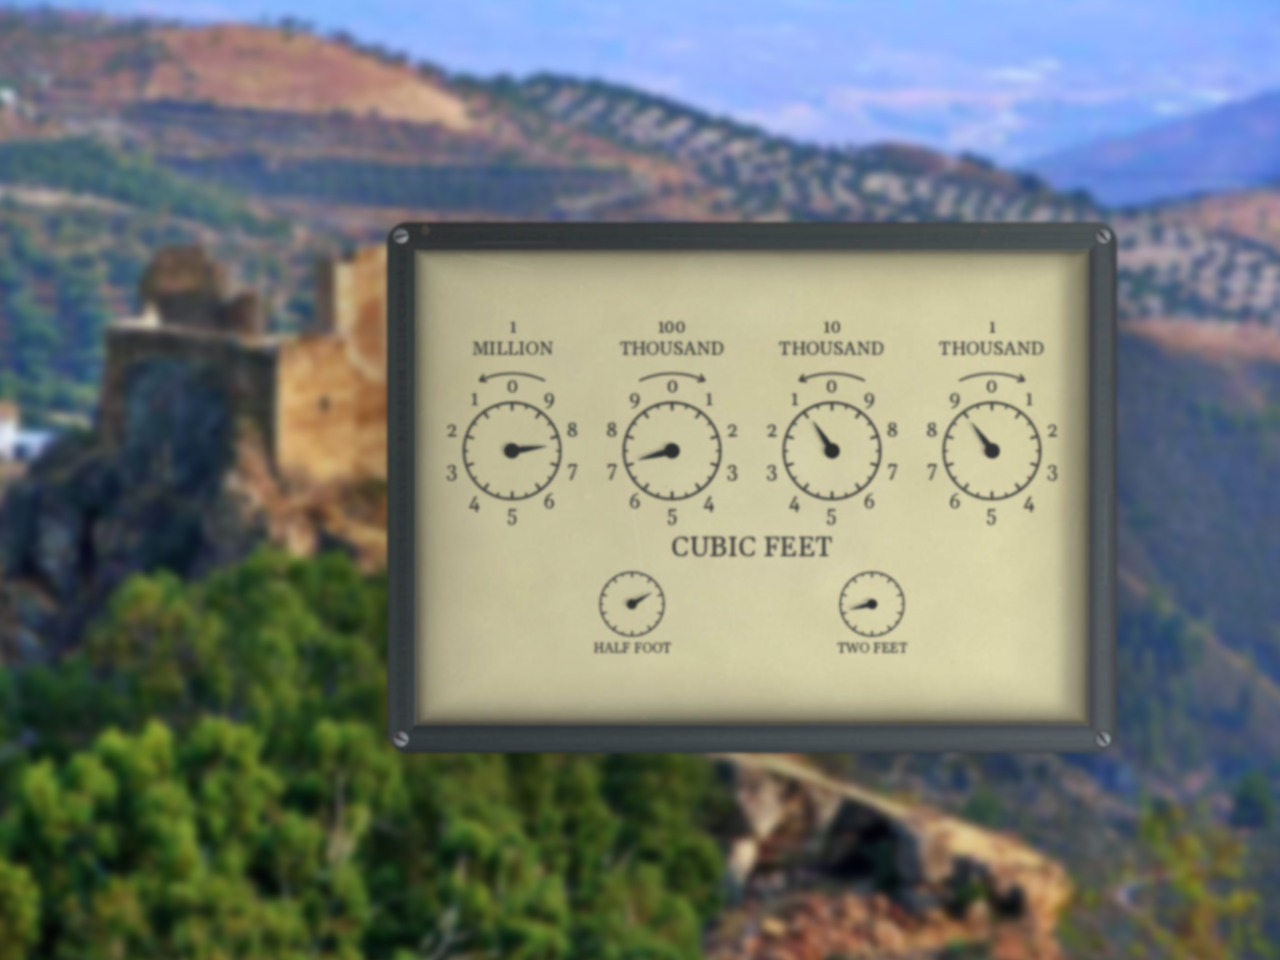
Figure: 770900
